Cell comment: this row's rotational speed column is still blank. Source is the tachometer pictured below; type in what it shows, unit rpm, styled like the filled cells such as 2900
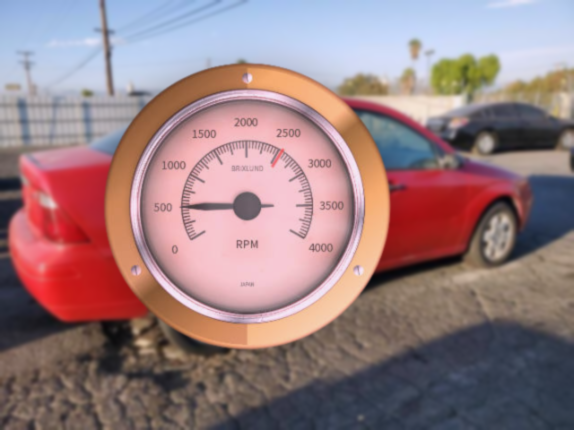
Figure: 500
